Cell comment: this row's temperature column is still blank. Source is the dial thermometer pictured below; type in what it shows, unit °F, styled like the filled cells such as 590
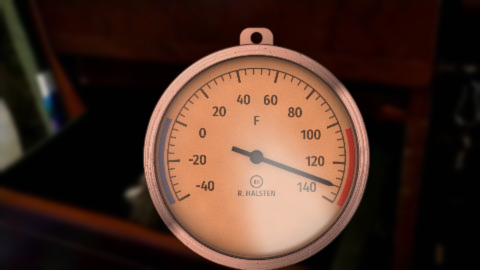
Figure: 132
